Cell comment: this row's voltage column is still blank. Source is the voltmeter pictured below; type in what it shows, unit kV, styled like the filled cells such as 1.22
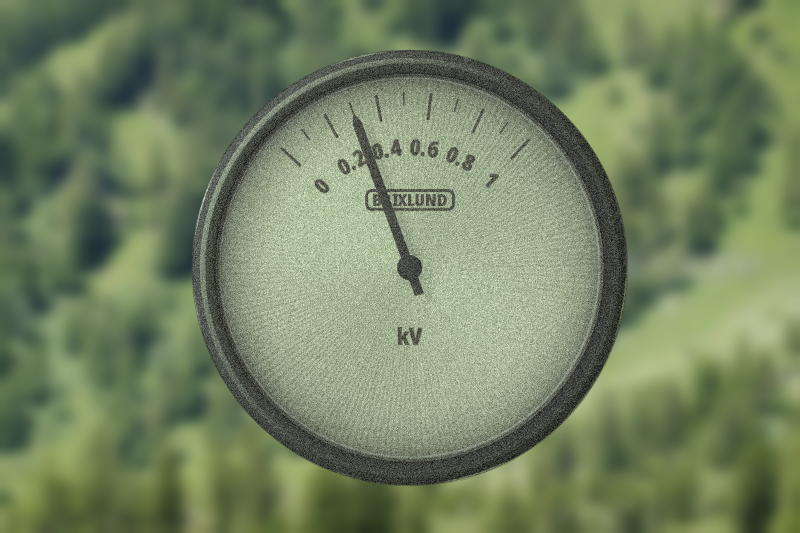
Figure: 0.3
